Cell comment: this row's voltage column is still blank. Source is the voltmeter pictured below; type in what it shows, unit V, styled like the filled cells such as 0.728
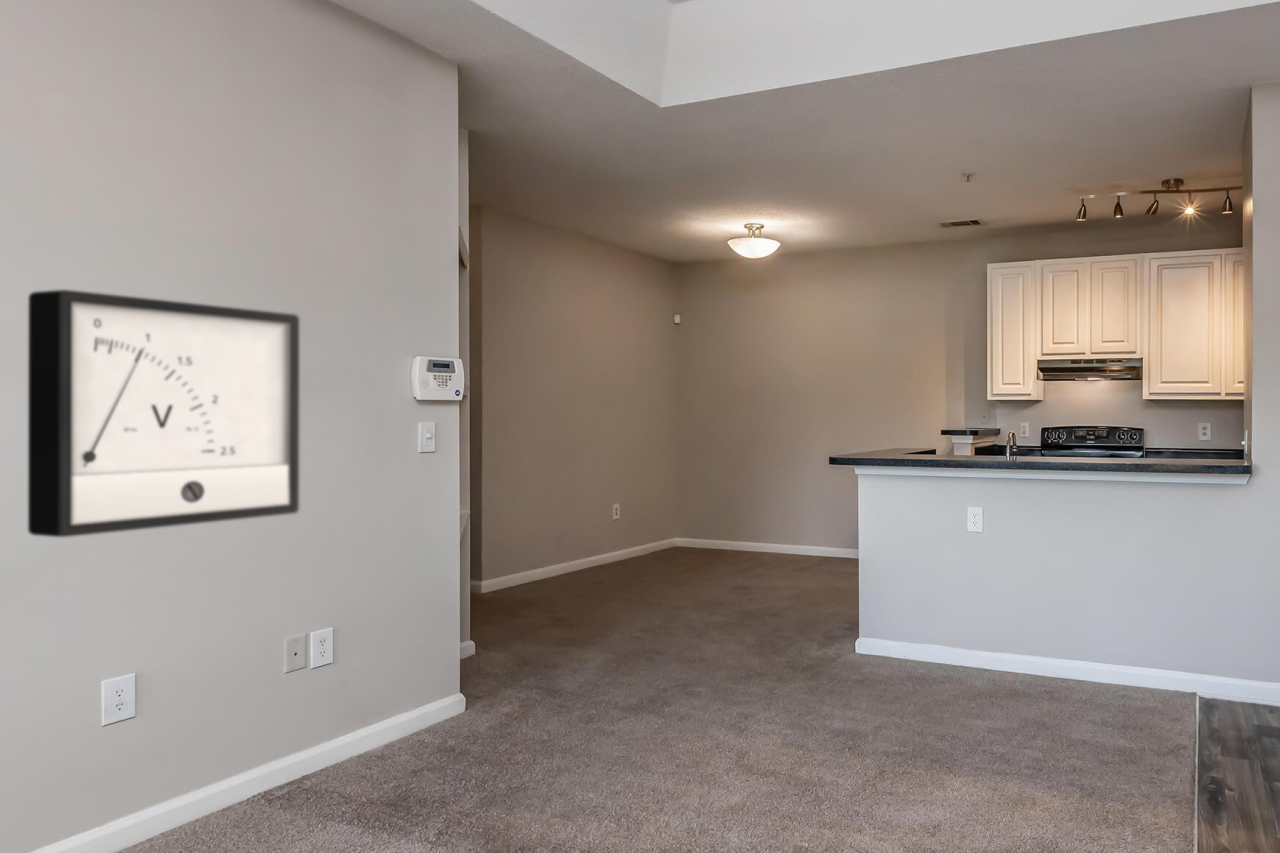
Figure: 1
